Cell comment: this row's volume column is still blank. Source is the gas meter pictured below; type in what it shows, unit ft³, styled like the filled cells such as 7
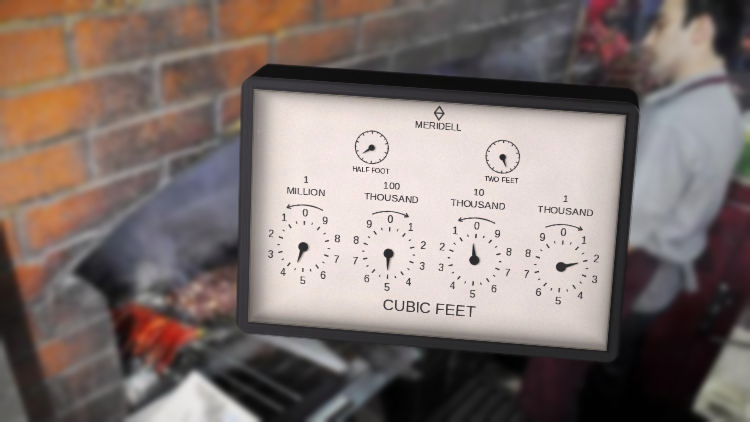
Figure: 450200
